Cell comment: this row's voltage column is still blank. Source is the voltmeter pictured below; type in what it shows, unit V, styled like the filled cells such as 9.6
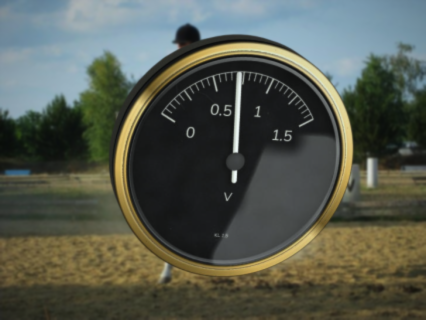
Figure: 0.7
